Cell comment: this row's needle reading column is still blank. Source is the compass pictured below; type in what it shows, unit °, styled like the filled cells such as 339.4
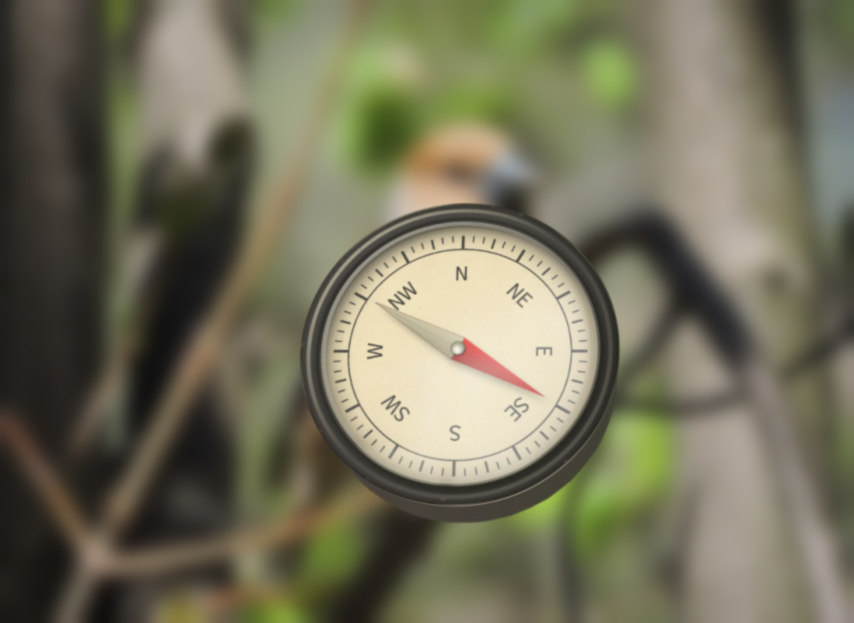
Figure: 120
